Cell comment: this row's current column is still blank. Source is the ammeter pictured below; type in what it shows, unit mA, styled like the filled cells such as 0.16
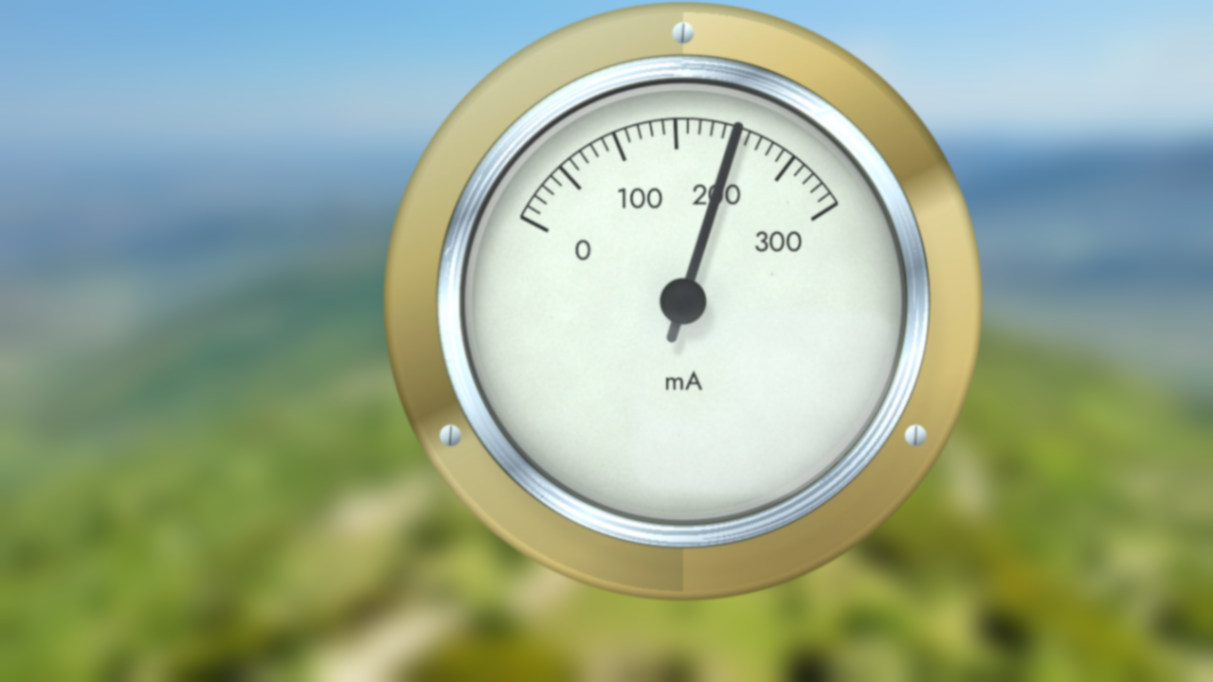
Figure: 200
